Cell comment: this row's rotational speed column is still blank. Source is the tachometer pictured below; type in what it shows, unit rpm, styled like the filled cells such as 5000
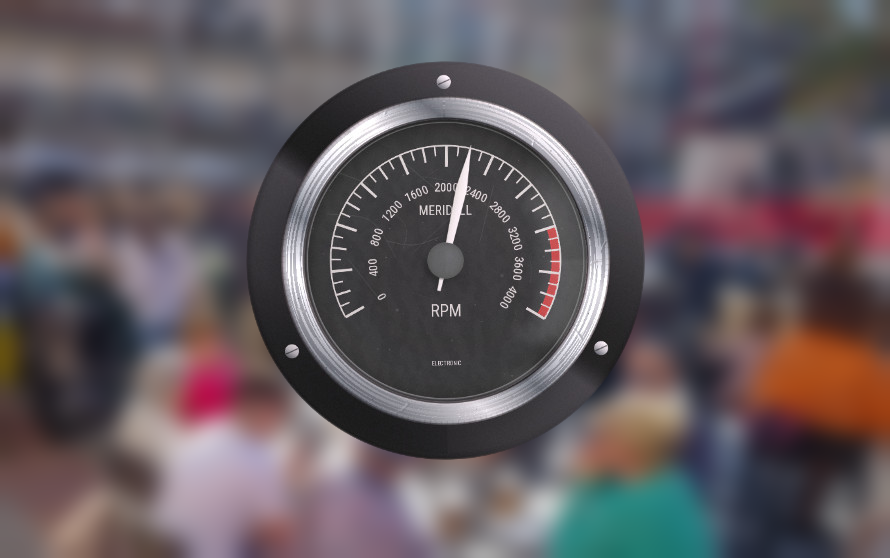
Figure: 2200
